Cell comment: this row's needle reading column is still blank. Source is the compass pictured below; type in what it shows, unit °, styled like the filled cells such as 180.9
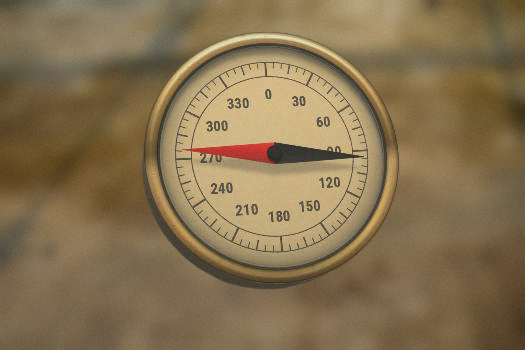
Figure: 275
